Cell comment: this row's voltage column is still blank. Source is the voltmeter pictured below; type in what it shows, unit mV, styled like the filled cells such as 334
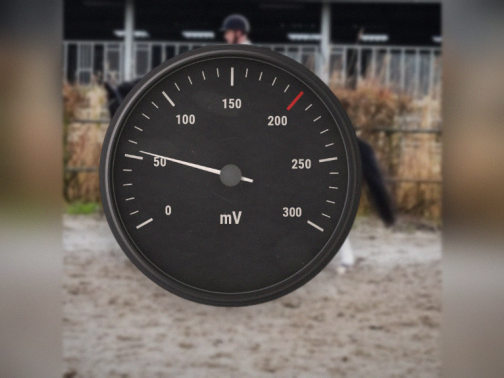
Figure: 55
